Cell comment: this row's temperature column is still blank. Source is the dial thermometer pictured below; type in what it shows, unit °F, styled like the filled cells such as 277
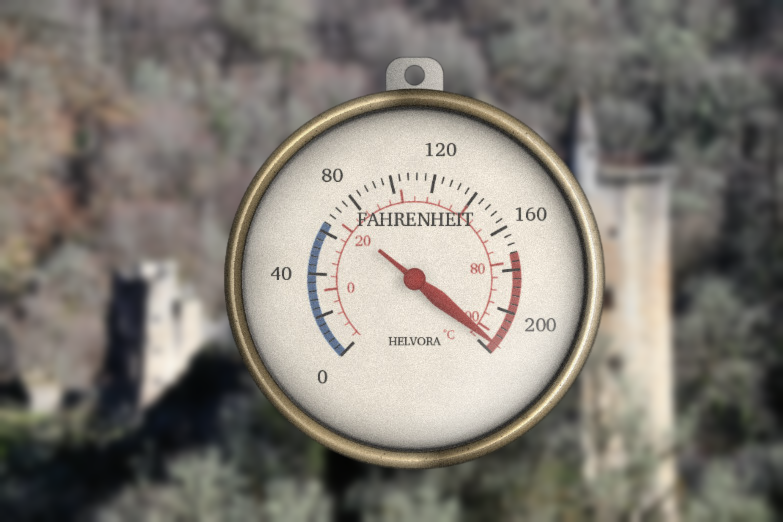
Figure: 216
